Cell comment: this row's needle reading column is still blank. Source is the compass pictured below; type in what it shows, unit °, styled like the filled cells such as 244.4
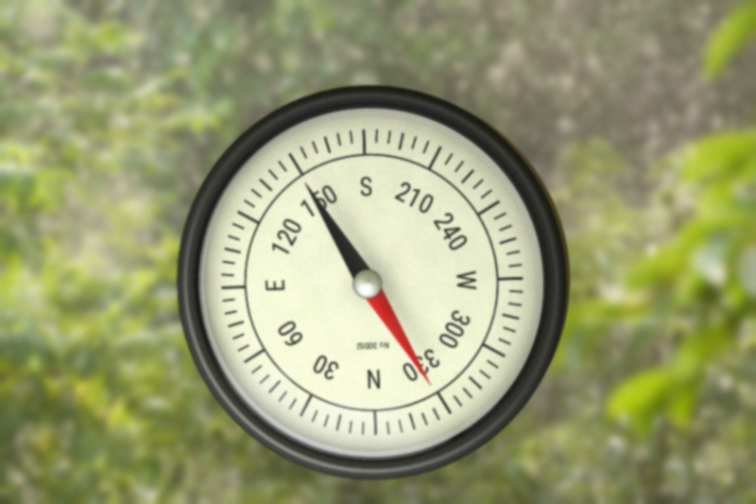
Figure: 330
